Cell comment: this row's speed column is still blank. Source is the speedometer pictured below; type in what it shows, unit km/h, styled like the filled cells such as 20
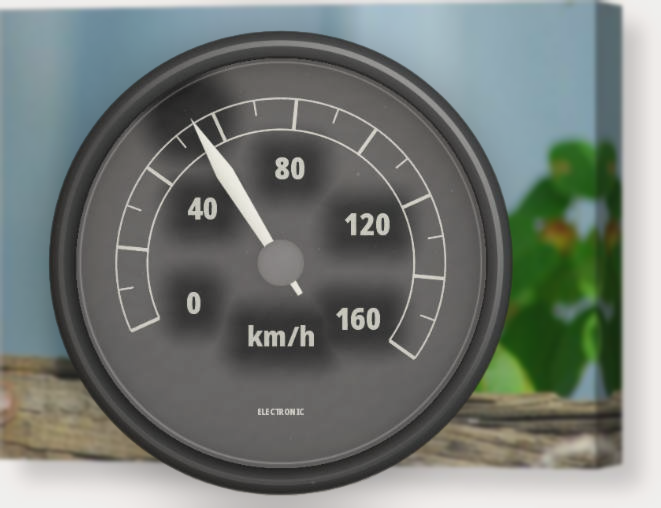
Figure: 55
